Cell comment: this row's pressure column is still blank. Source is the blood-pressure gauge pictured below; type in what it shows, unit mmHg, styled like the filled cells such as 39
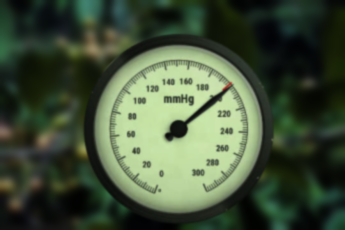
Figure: 200
